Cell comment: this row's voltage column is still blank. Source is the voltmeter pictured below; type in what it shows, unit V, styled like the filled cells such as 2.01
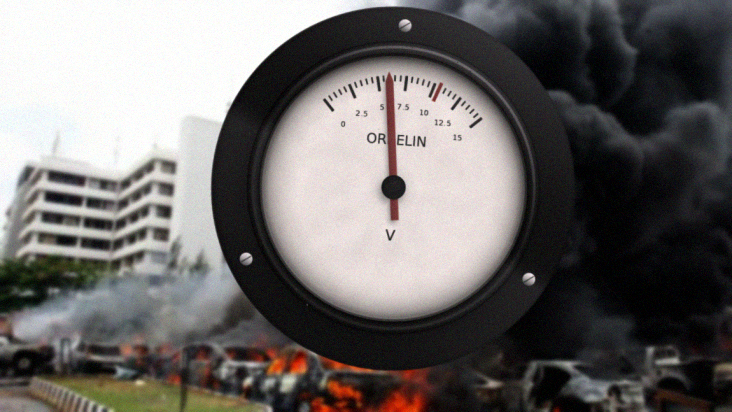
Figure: 6
